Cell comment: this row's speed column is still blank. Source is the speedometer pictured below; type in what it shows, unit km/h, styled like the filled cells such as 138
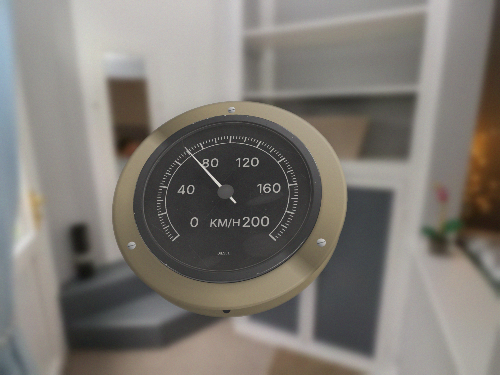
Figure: 70
